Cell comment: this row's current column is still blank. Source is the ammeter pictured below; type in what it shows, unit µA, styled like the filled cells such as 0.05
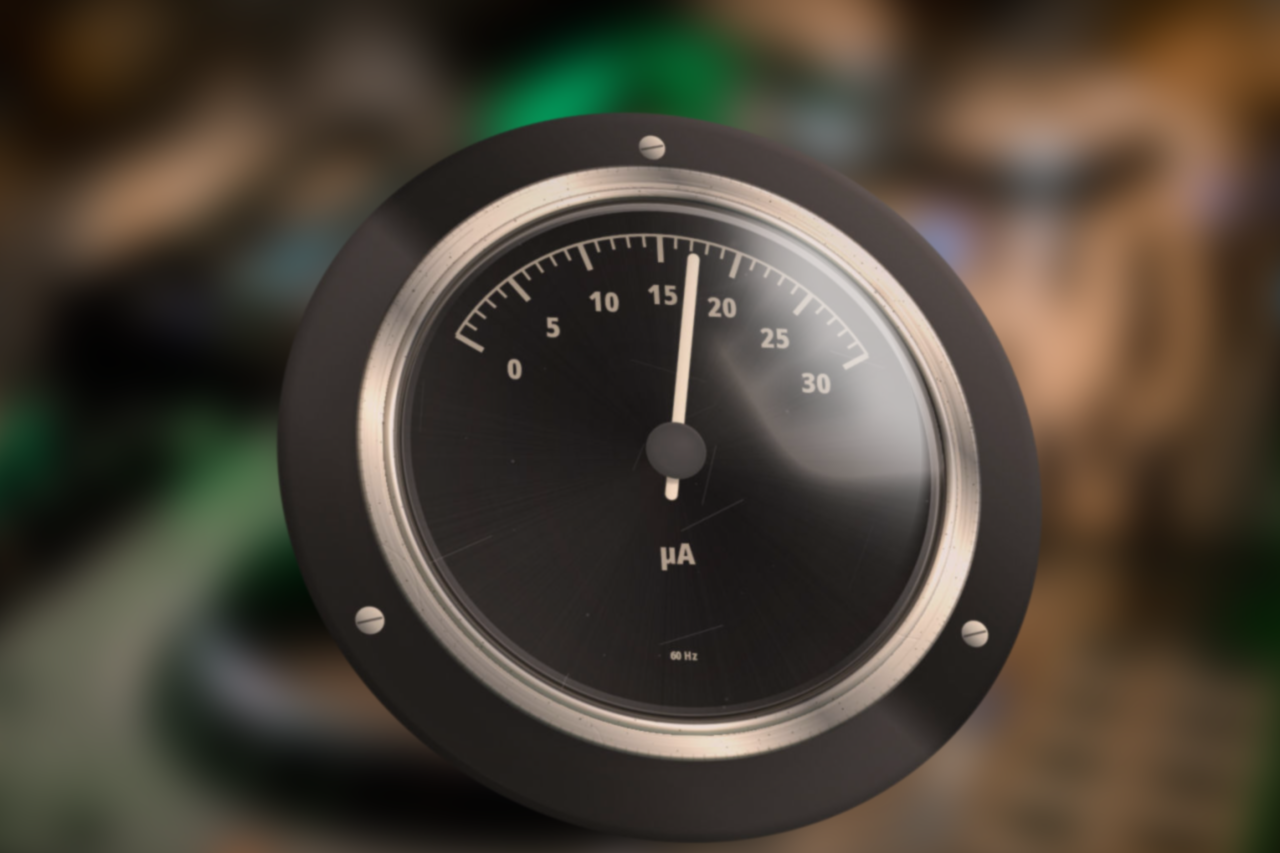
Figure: 17
